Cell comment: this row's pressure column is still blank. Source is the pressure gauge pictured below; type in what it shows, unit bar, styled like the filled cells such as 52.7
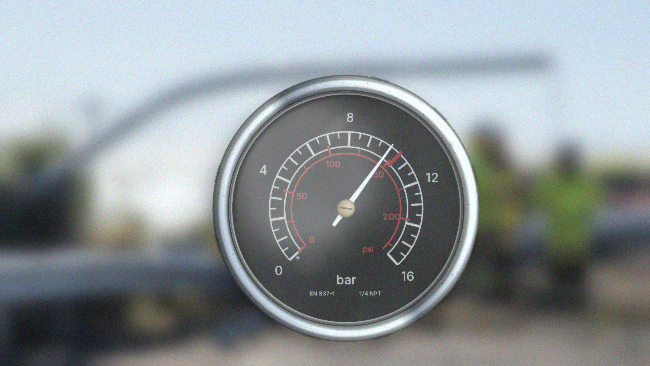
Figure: 10
